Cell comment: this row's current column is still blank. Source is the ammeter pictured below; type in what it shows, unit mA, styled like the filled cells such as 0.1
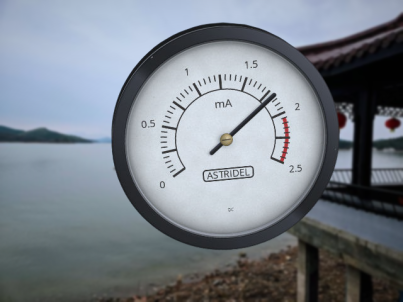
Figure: 1.8
